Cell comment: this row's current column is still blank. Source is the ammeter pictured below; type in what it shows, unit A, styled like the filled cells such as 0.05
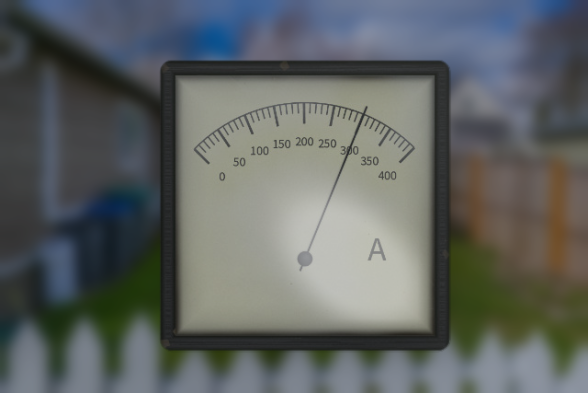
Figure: 300
